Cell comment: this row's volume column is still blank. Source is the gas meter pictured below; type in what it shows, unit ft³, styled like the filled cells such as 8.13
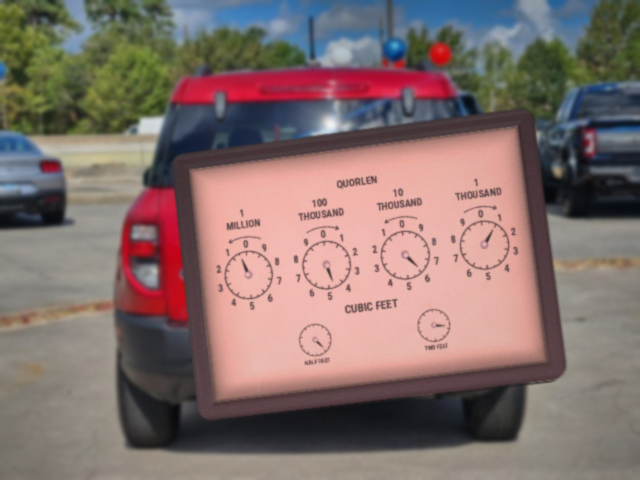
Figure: 46100
